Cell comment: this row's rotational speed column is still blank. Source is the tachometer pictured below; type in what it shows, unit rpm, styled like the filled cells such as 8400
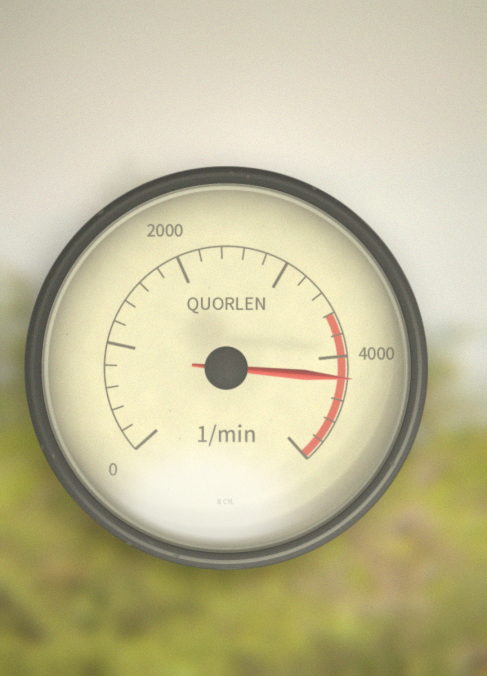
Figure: 4200
